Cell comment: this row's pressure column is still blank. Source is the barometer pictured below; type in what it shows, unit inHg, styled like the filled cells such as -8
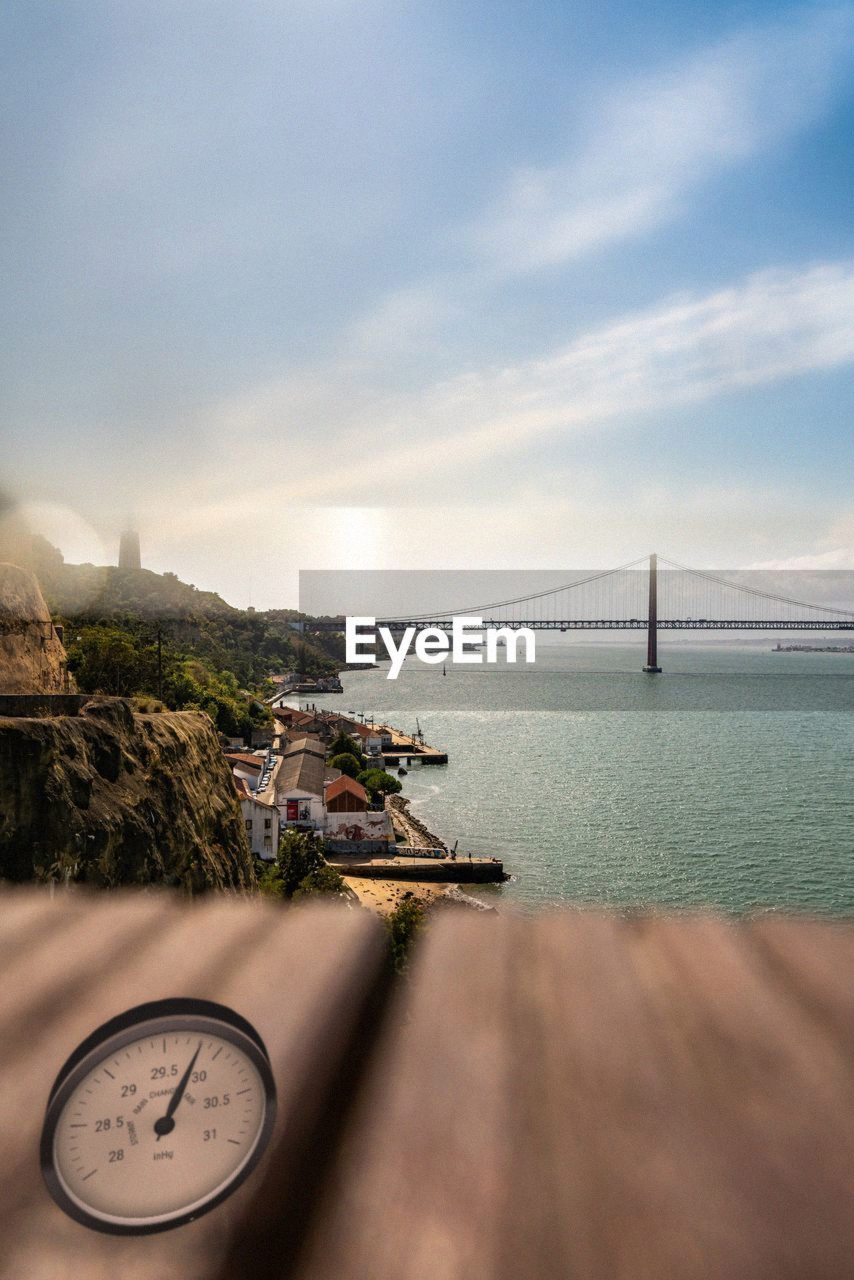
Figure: 29.8
